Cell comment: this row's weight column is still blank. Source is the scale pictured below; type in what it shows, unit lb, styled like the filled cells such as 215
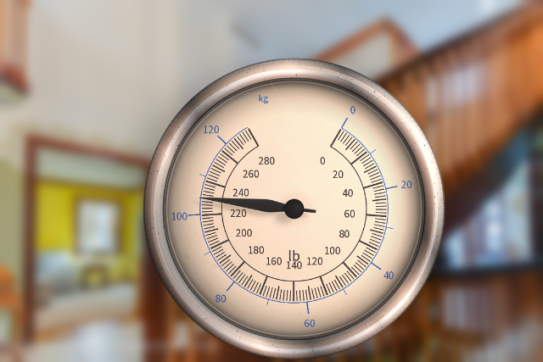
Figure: 230
